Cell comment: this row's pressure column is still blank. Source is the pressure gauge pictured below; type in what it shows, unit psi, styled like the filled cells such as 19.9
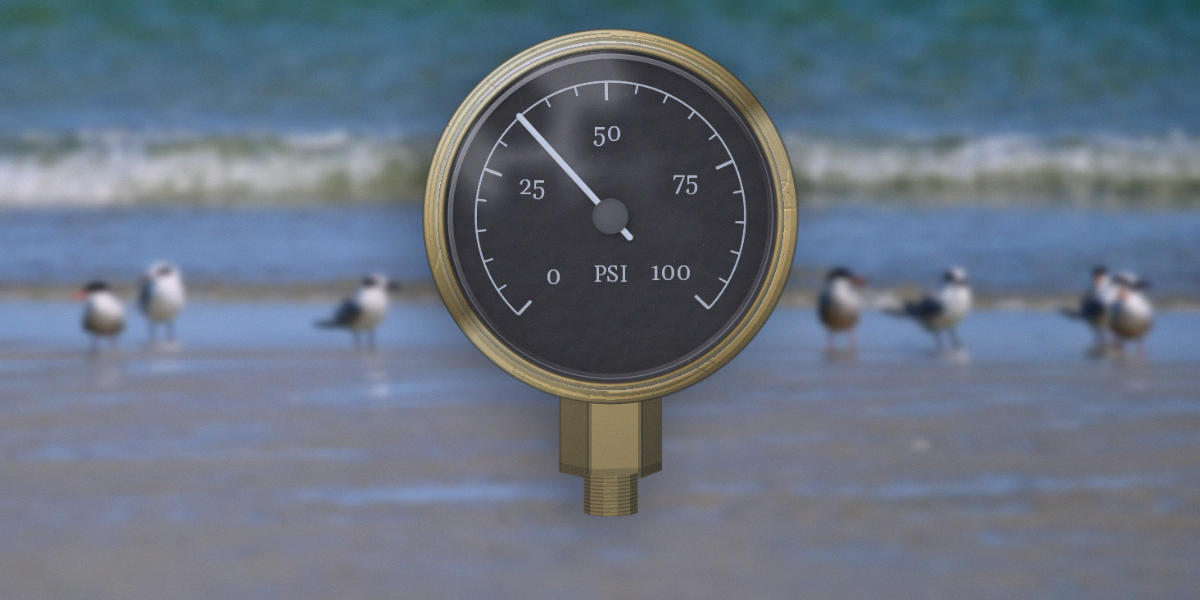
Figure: 35
